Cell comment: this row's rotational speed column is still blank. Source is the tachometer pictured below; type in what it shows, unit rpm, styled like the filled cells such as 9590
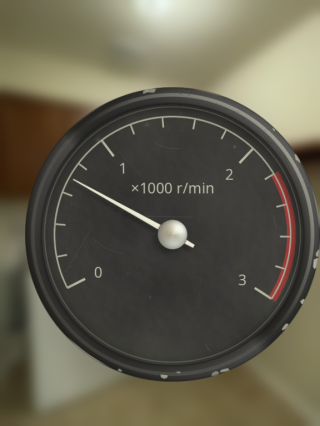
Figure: 700
